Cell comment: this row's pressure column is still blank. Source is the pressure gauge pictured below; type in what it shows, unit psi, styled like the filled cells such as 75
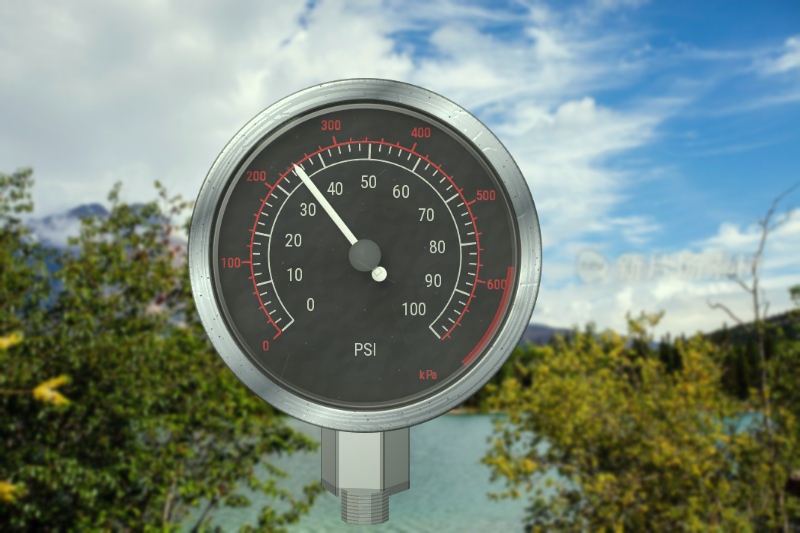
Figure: 35
